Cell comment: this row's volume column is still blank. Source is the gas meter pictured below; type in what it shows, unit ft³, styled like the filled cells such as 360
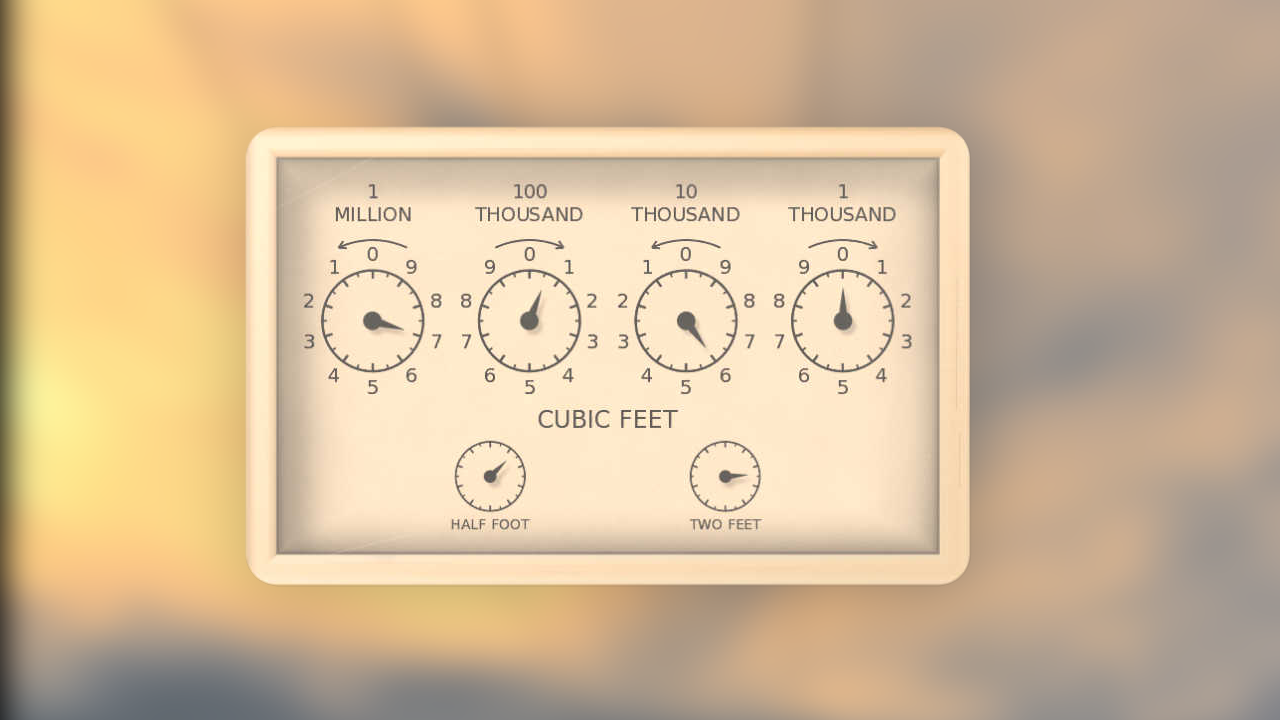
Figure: 706000
